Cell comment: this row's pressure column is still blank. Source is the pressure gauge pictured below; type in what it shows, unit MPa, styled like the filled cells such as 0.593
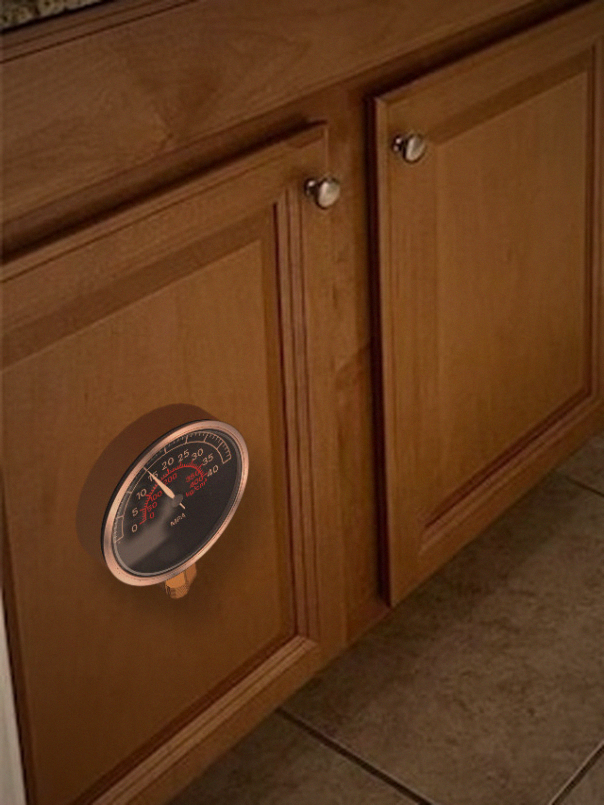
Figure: 15
